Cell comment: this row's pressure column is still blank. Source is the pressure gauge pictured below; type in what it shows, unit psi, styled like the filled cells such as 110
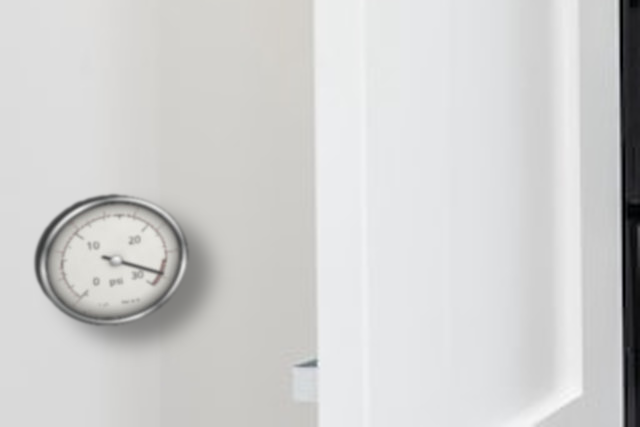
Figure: 28
